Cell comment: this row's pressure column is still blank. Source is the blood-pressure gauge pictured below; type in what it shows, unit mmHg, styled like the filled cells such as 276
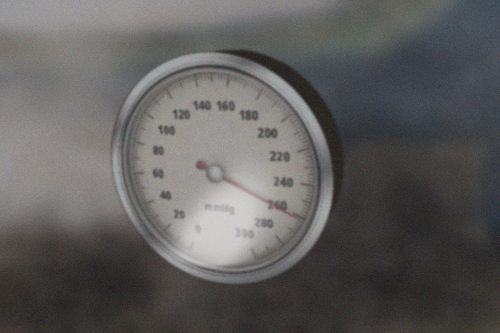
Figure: 260
